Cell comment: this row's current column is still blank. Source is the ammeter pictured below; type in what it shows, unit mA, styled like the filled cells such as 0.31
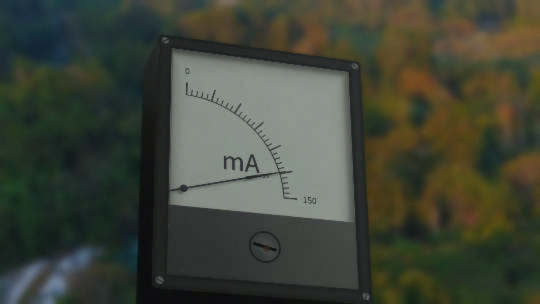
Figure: 125
